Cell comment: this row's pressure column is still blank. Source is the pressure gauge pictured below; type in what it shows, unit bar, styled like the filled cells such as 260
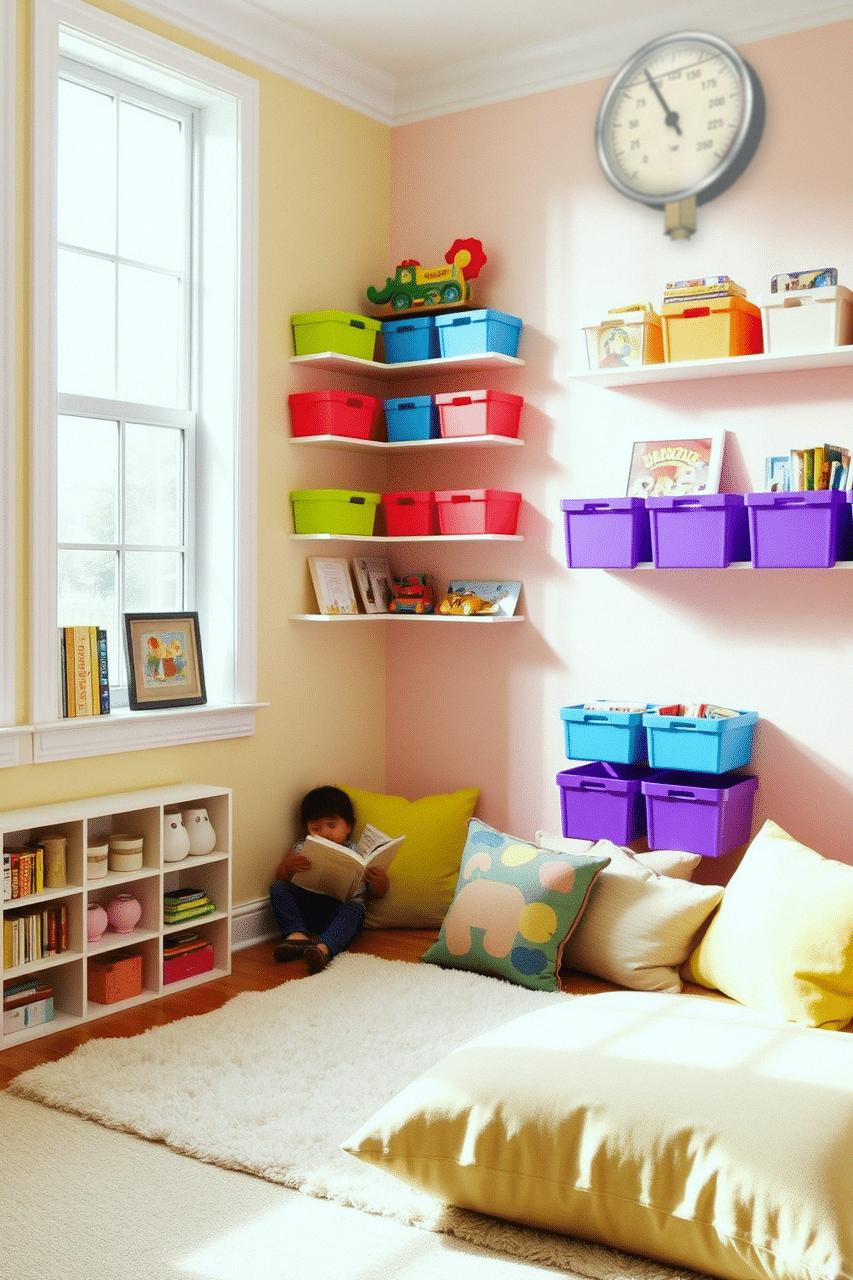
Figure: 100
